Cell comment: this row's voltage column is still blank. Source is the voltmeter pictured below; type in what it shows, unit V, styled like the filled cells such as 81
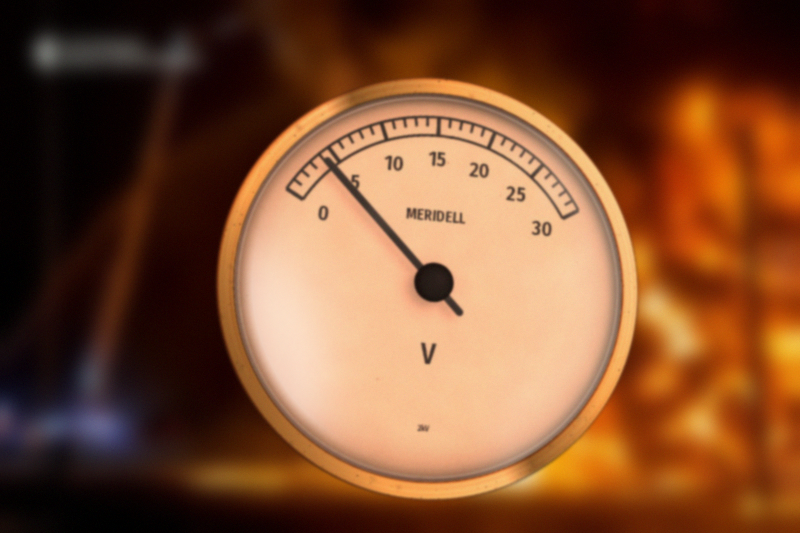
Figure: 4
